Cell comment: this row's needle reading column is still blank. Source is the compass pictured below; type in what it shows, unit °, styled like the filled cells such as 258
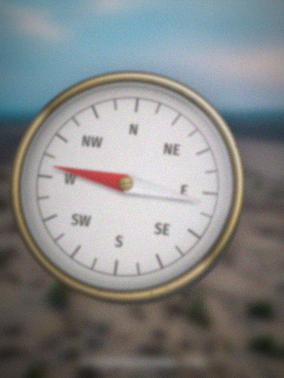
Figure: 277.5
